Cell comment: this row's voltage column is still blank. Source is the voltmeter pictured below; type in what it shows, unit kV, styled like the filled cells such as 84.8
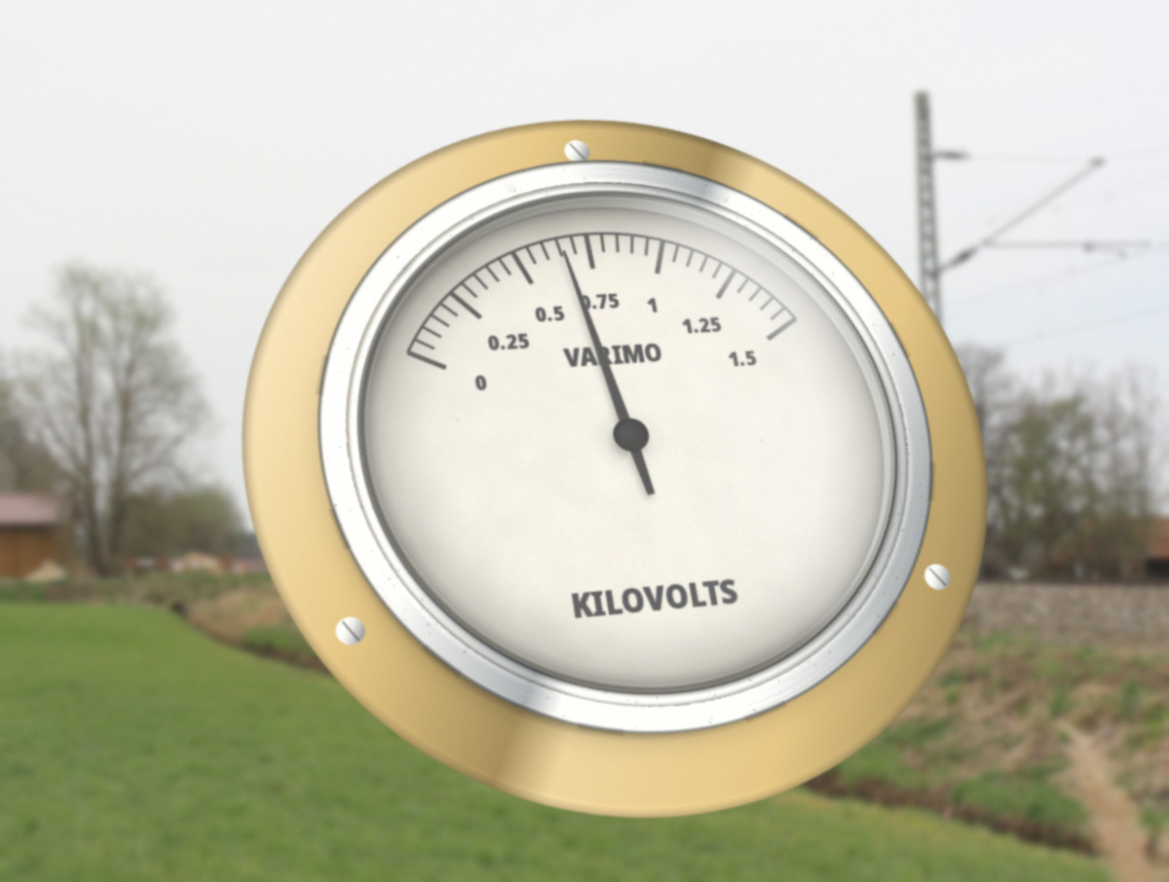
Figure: 0.65
